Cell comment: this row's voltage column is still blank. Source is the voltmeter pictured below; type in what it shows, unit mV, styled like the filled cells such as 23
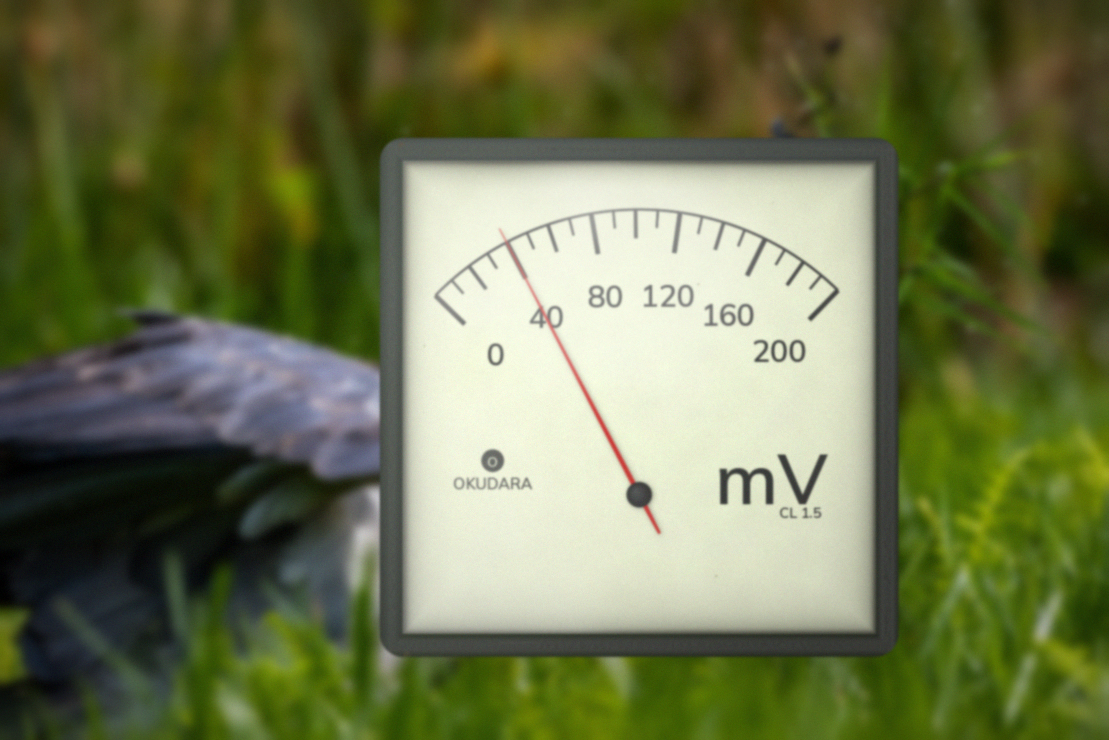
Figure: 40
